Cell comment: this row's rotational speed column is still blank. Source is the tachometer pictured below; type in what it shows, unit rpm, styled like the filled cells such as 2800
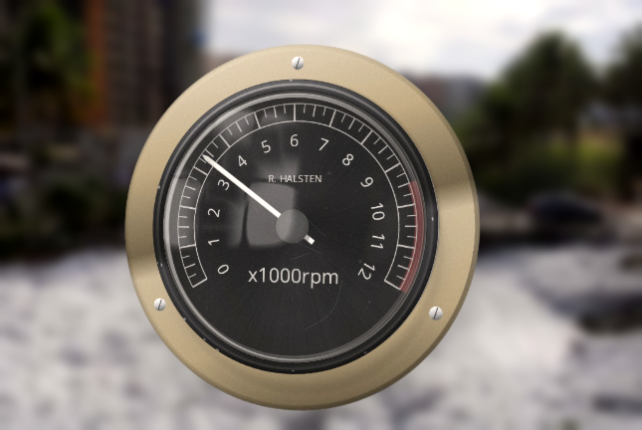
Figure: 3375
